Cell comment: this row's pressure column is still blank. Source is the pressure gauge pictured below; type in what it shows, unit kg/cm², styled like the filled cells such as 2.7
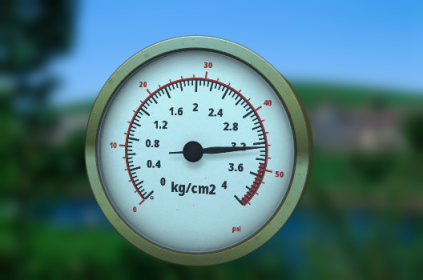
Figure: 3.25
